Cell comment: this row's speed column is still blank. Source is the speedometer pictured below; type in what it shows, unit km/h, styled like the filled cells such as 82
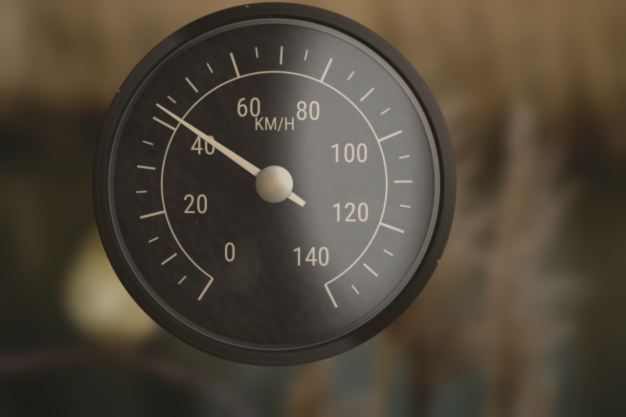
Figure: 42.5
